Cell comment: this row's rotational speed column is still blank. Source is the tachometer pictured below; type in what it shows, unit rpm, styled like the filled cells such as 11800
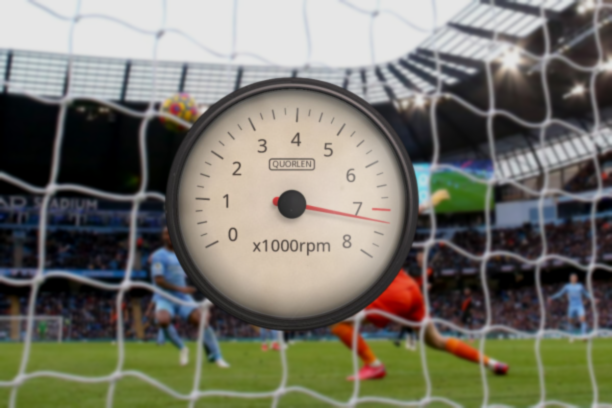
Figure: 7250
